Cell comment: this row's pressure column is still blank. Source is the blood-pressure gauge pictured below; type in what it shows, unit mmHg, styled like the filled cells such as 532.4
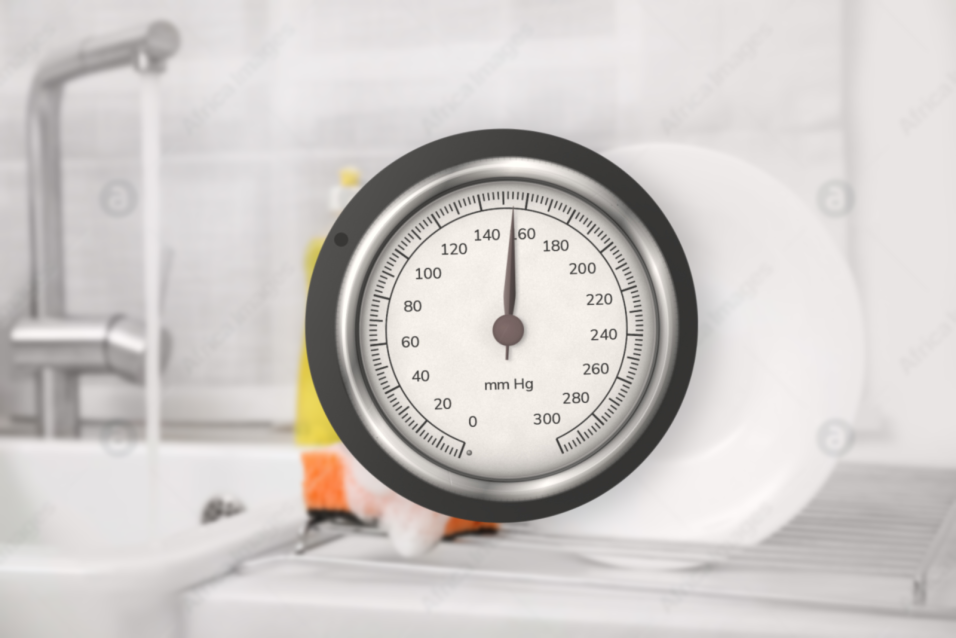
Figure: 154
